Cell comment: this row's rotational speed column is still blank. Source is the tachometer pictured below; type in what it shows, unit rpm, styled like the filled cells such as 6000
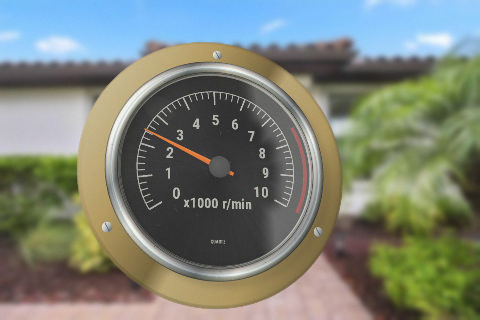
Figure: 2400
